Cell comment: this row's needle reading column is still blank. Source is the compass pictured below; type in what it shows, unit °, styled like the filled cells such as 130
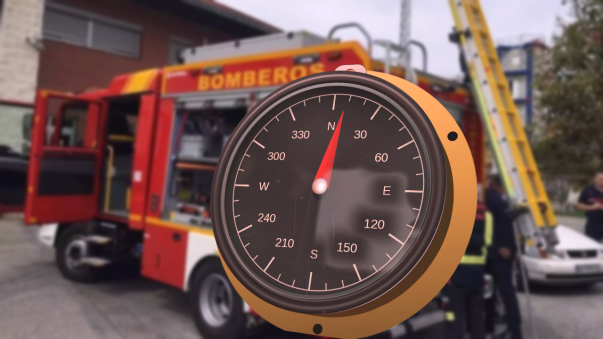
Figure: 10
